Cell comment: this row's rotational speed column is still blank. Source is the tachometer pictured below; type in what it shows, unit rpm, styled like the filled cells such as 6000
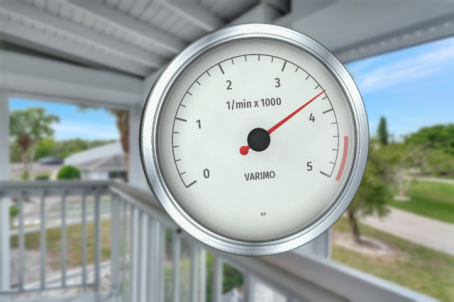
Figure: 3700
